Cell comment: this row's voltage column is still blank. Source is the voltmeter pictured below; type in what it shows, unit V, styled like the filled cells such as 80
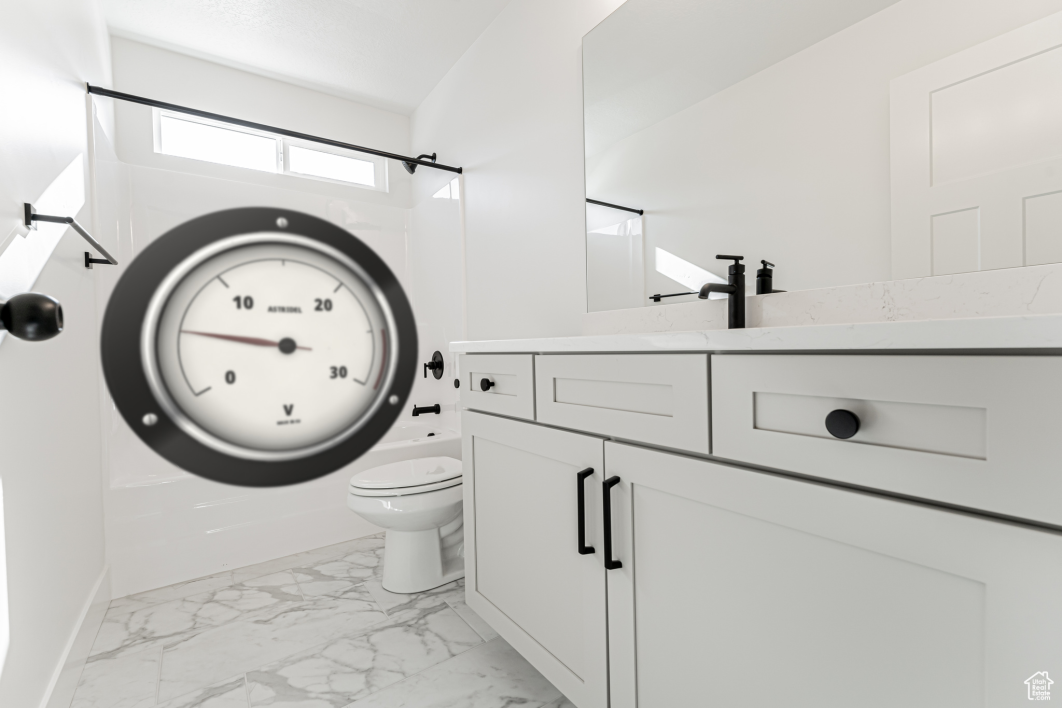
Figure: 5
